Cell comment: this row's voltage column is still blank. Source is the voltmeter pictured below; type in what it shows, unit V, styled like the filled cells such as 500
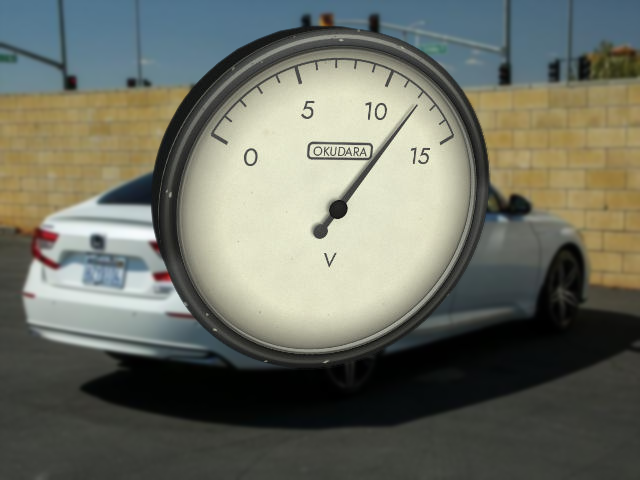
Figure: 12
